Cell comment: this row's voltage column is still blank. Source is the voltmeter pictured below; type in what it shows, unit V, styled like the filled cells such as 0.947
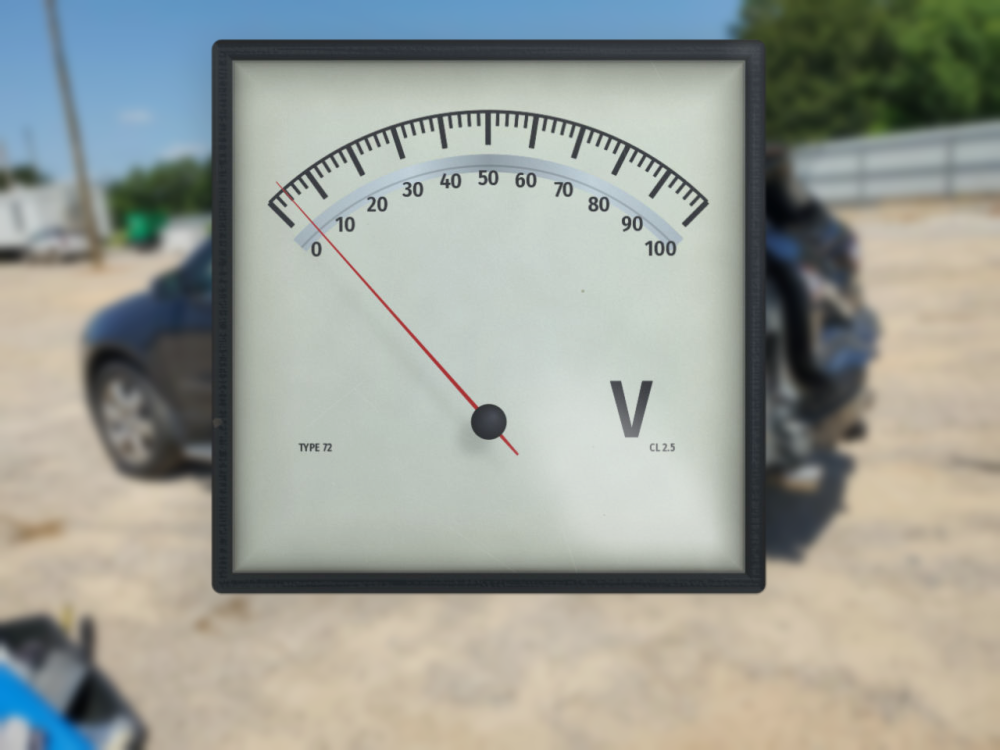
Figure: 4
